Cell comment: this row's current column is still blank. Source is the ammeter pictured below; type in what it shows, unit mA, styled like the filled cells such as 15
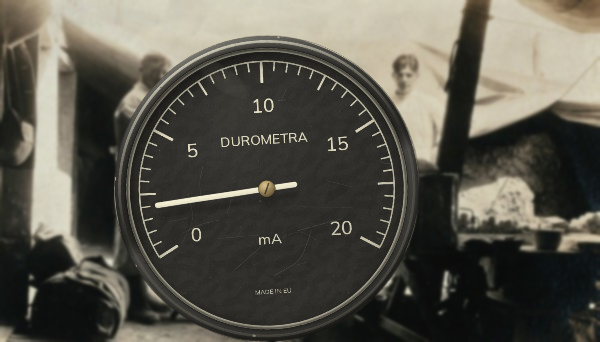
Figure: 2
